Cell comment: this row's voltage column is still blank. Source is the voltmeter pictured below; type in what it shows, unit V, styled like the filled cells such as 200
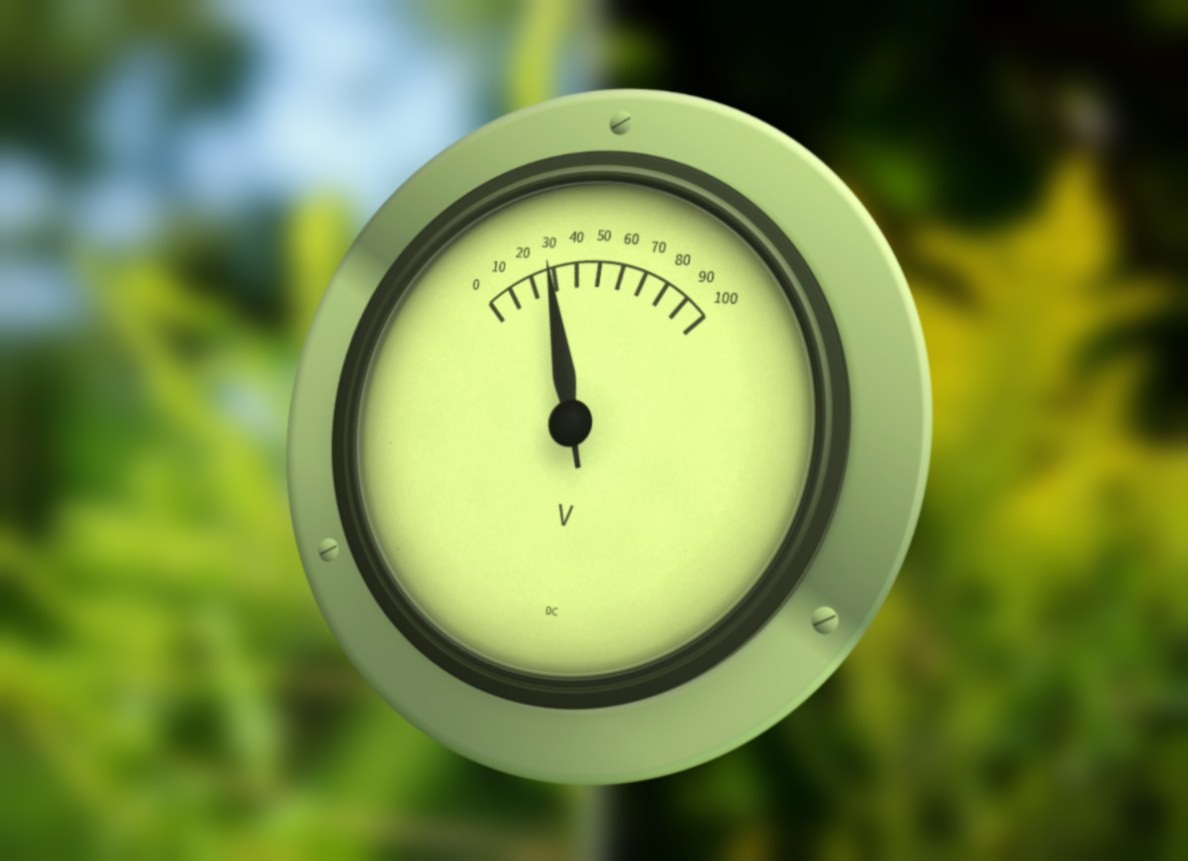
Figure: 30
